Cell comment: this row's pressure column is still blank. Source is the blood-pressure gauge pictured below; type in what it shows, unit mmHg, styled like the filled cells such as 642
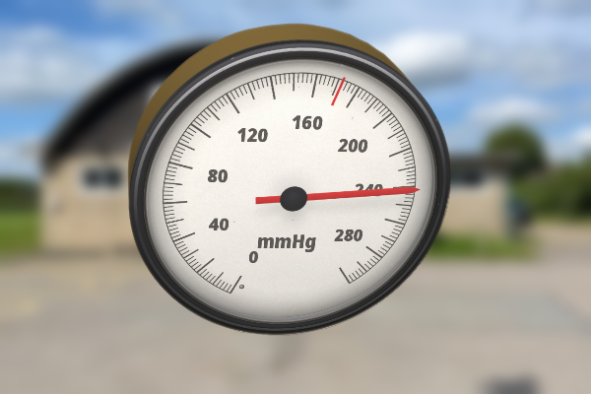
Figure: 240
